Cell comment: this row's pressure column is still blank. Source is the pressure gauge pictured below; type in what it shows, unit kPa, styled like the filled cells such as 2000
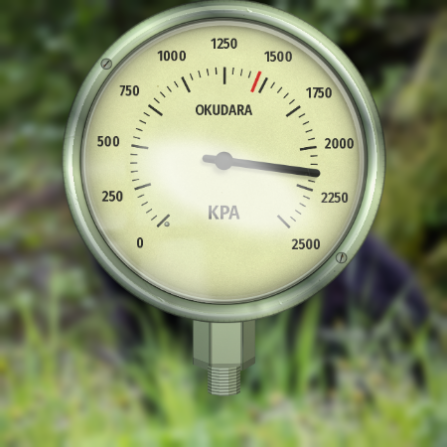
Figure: 2150
